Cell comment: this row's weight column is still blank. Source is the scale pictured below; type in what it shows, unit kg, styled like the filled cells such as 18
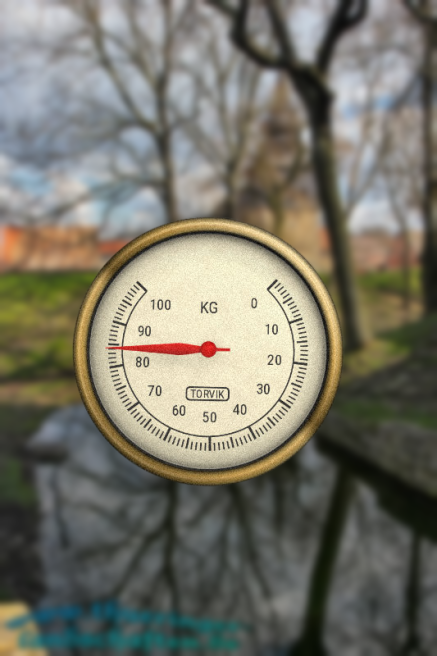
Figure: 84
